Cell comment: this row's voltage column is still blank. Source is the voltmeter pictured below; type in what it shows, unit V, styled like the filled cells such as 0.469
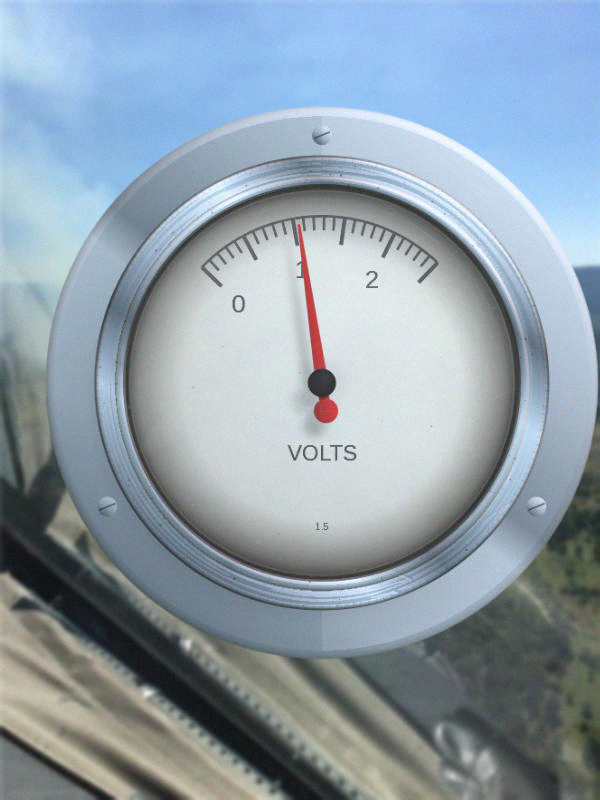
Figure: 1.05
